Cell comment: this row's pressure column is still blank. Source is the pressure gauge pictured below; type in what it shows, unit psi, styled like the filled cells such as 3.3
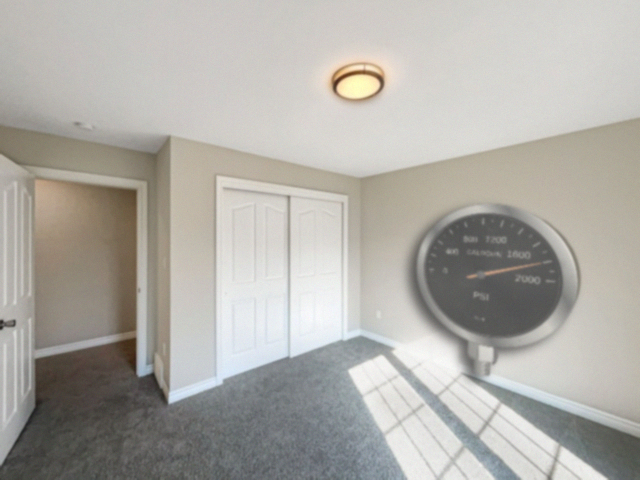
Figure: 1800
